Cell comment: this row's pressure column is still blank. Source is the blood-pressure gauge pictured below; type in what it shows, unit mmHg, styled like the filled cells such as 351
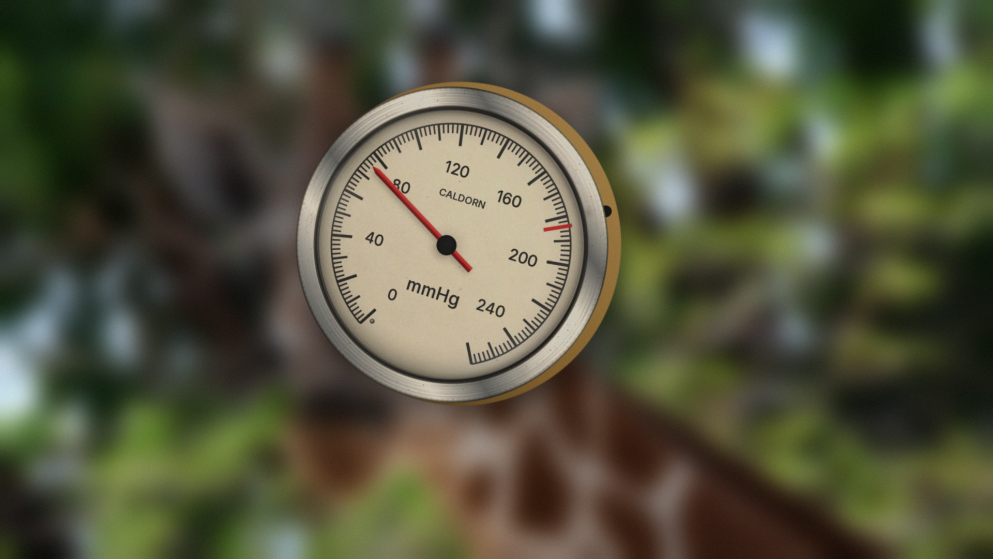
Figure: 76
